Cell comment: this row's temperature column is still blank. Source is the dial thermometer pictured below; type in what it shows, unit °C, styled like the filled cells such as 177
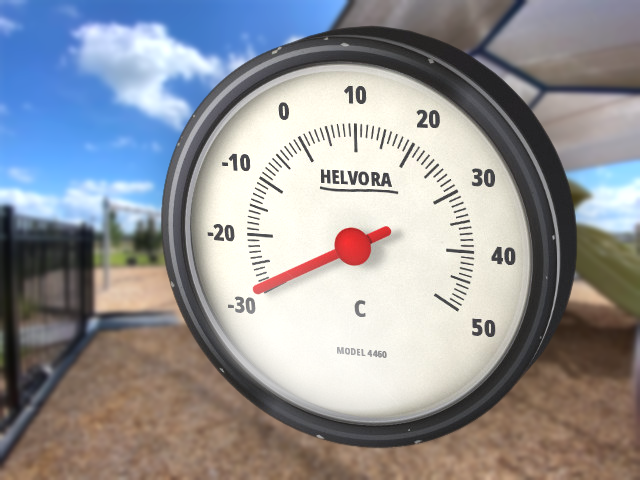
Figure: -29
